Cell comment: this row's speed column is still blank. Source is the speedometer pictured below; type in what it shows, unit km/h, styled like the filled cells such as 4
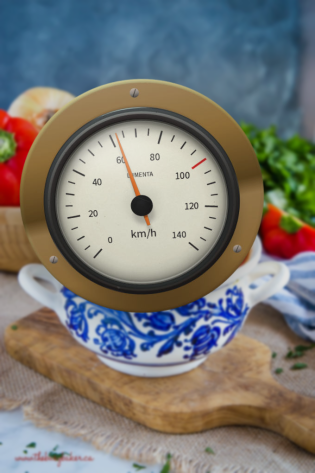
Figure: 62.5
